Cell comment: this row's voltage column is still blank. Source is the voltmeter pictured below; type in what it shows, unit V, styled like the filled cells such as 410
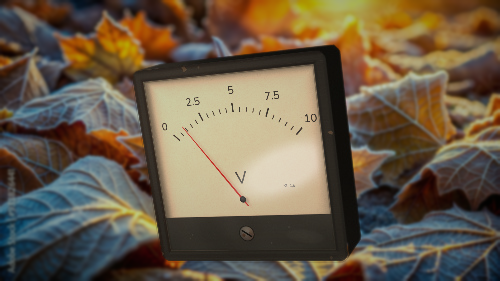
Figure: 1
